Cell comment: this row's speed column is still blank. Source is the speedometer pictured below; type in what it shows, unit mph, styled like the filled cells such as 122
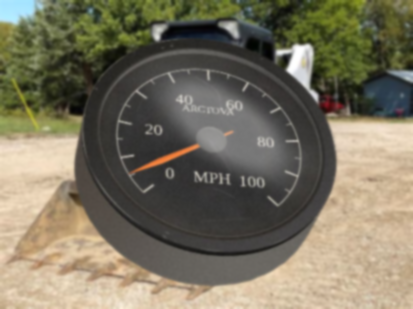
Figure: 5
